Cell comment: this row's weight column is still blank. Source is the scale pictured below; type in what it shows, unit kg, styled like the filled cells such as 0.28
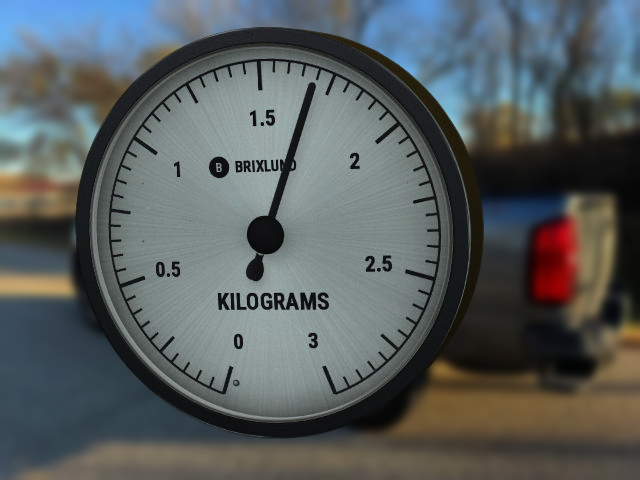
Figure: 1.7
